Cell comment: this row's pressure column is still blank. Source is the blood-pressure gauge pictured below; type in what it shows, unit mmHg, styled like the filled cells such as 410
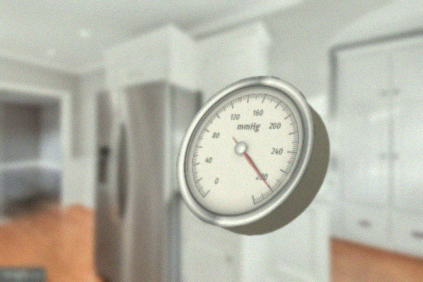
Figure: 280
